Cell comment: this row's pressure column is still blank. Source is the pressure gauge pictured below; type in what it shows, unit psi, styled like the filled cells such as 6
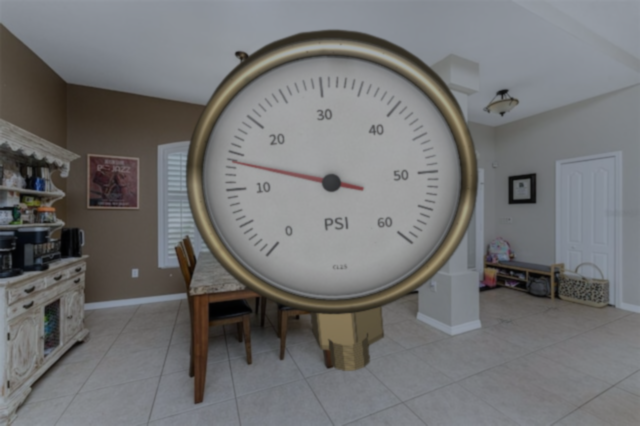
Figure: 14
